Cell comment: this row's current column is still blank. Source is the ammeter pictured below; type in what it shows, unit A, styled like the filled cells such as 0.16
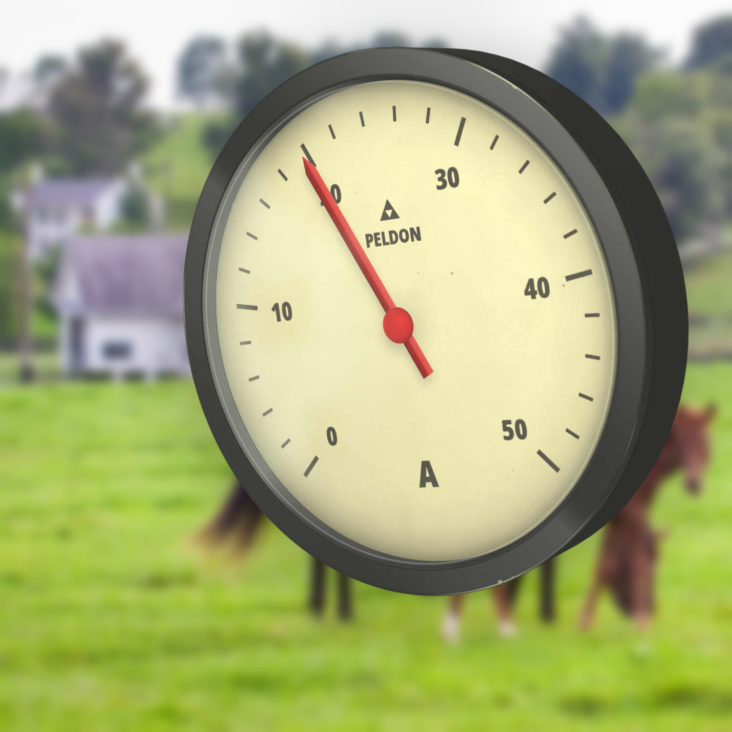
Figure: 20
